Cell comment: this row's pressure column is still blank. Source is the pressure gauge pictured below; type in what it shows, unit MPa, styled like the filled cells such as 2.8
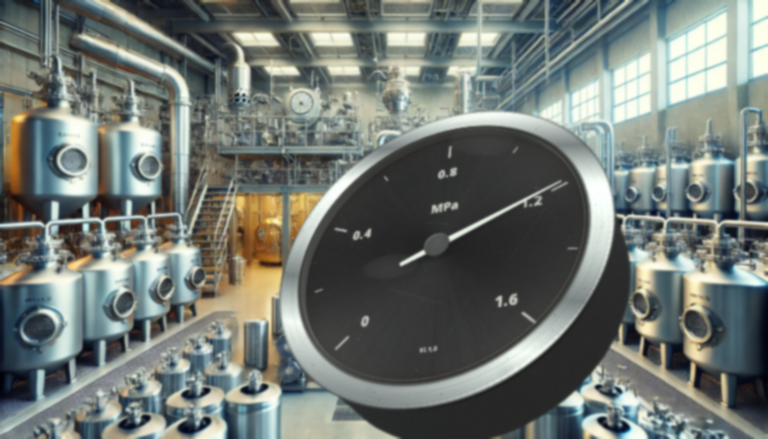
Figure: 1.2
